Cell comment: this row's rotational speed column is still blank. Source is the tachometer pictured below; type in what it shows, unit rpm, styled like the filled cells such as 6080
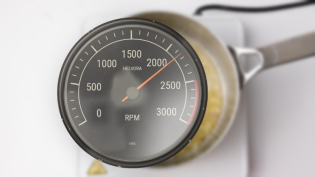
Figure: 2150
